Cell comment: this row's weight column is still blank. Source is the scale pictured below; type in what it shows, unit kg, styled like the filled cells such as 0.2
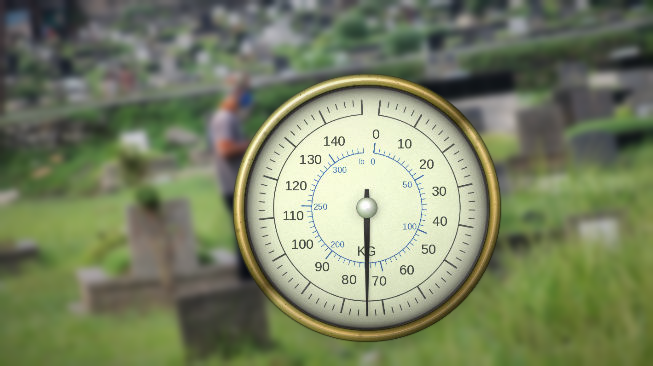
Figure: 74
